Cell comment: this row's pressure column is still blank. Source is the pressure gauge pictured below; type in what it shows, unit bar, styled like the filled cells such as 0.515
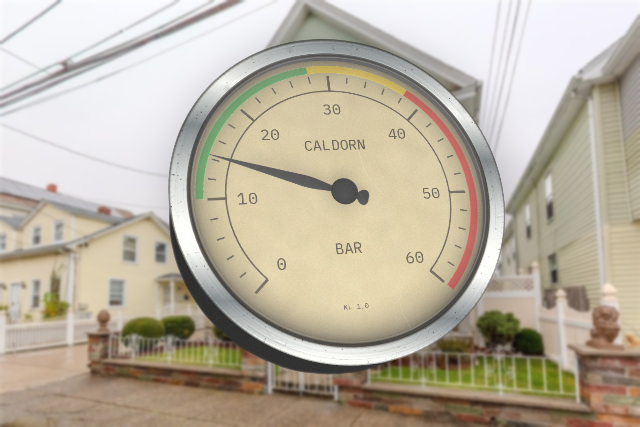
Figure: 14
